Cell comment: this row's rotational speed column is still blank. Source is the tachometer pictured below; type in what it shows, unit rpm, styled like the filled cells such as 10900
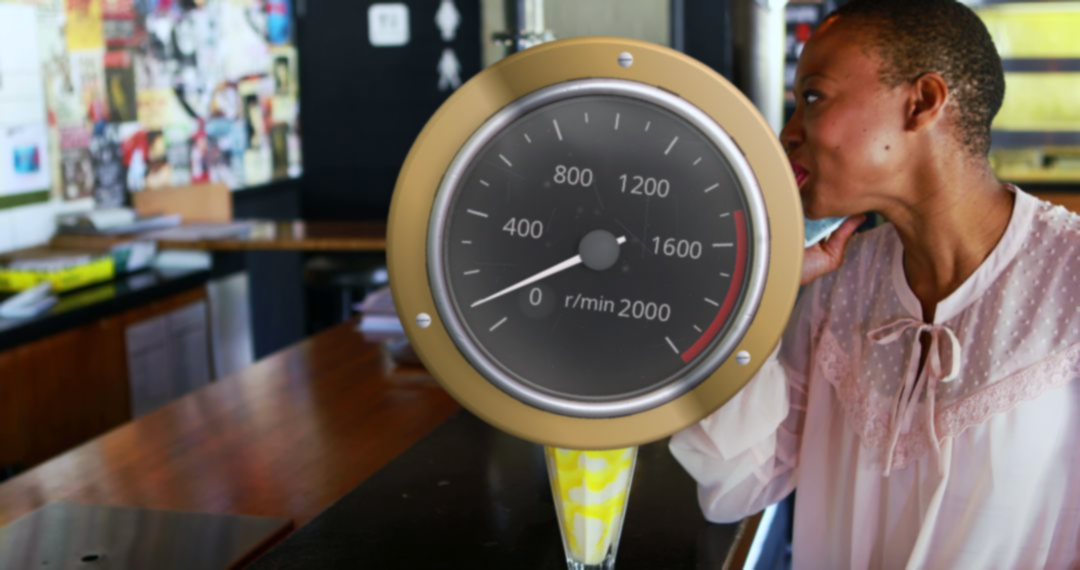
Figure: 100
